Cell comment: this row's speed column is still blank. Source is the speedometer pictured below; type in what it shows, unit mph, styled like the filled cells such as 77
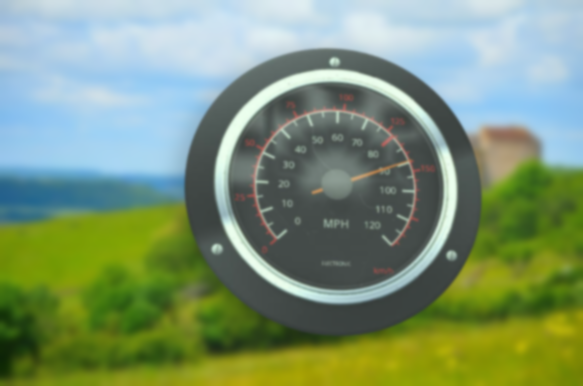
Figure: 90
